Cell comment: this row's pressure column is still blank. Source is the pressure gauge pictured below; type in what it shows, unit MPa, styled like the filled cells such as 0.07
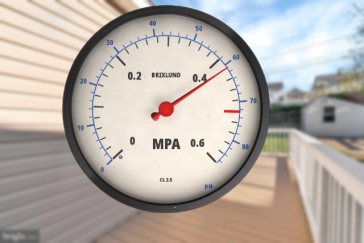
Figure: 0.42
